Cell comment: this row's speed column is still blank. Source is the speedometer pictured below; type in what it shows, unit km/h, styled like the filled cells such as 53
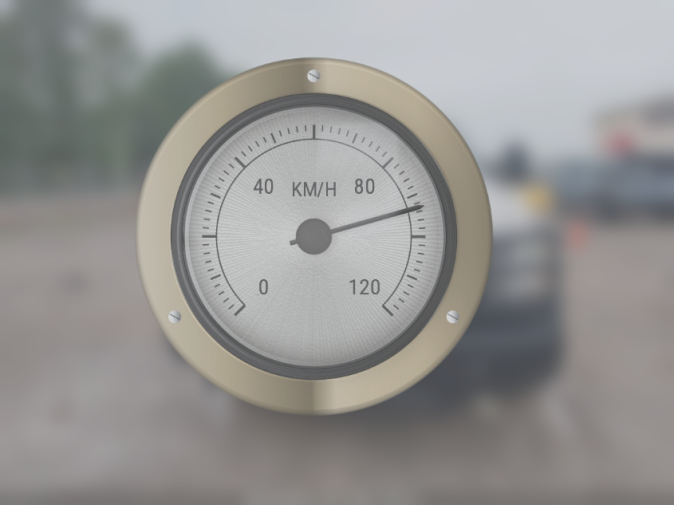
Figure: 93
